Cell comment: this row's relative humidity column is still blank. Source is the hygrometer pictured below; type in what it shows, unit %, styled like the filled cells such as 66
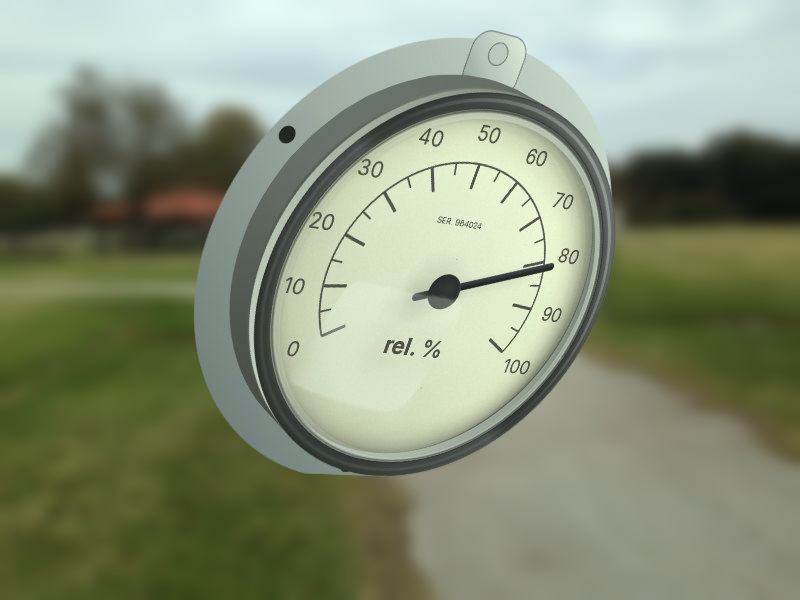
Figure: 80
